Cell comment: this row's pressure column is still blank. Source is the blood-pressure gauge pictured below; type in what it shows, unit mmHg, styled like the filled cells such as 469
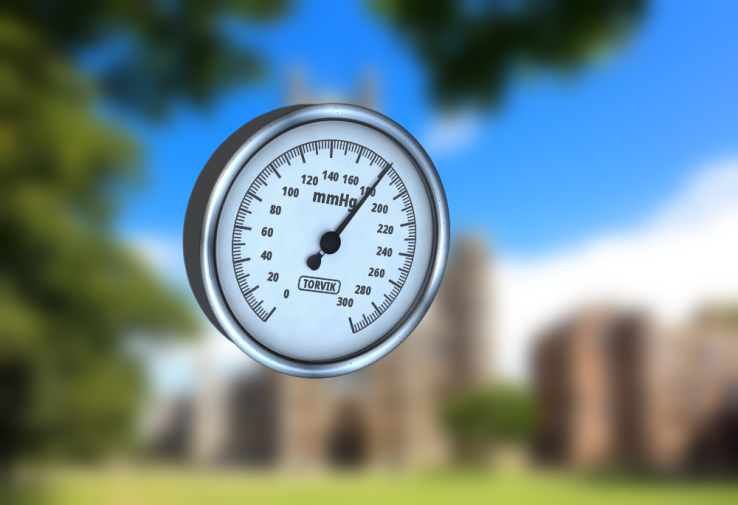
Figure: 180
